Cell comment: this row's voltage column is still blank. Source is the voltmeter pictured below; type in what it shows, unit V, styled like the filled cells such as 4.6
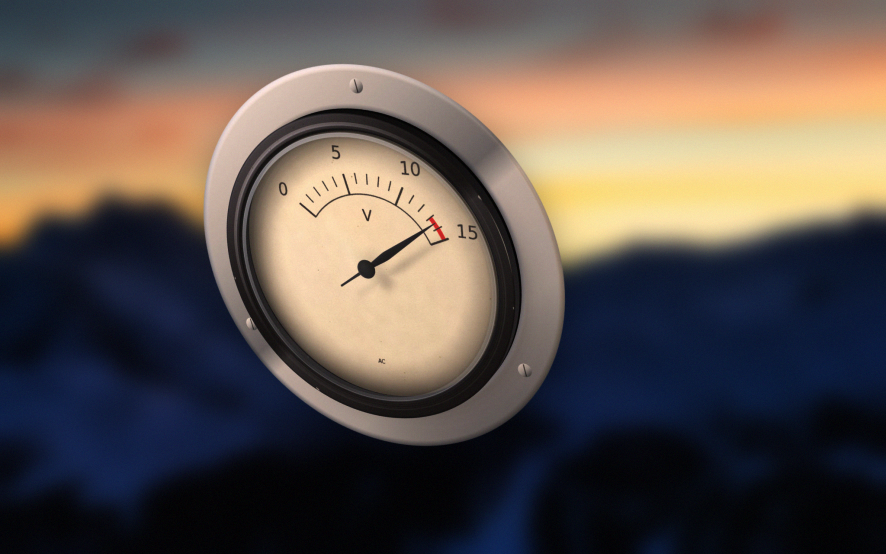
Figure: 13.5
